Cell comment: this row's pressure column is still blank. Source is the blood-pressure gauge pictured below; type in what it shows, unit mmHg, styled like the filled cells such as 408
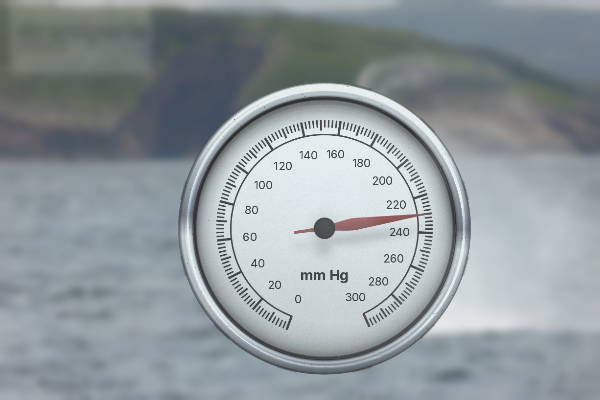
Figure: 230
